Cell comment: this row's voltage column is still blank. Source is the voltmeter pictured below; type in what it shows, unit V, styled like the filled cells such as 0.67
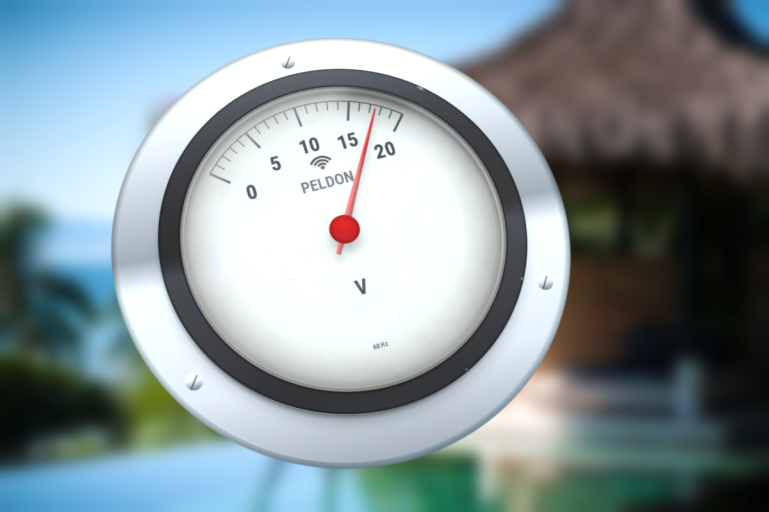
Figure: 17.5
